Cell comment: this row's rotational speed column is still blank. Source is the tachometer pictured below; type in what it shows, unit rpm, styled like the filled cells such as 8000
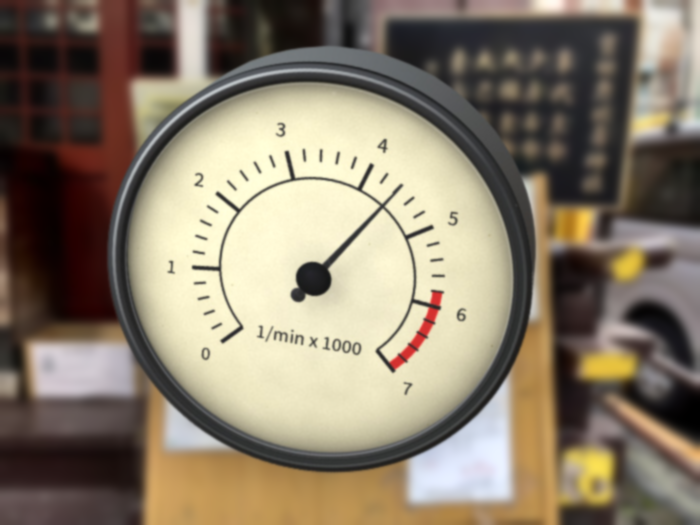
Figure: 4400
